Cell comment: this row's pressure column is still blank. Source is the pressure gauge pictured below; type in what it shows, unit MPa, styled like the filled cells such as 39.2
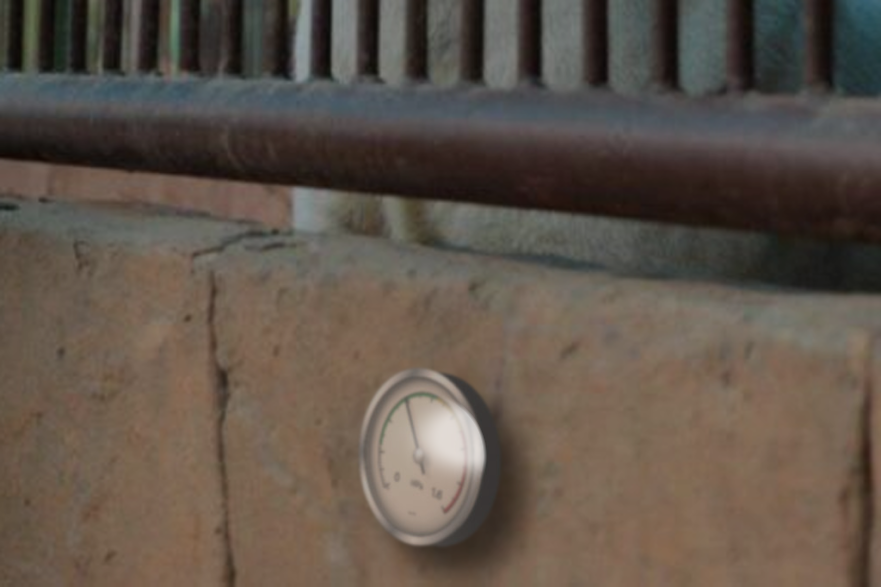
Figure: 0.6
